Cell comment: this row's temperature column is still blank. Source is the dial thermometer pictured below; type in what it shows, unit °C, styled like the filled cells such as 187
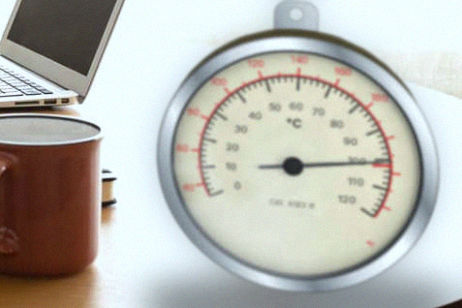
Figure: 100
